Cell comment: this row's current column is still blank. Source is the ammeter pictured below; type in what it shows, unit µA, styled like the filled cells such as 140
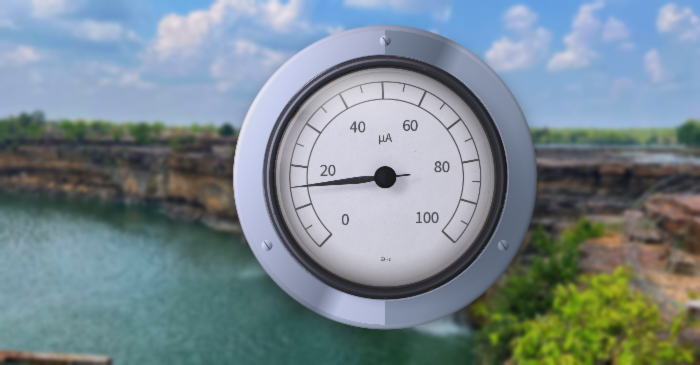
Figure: 15
